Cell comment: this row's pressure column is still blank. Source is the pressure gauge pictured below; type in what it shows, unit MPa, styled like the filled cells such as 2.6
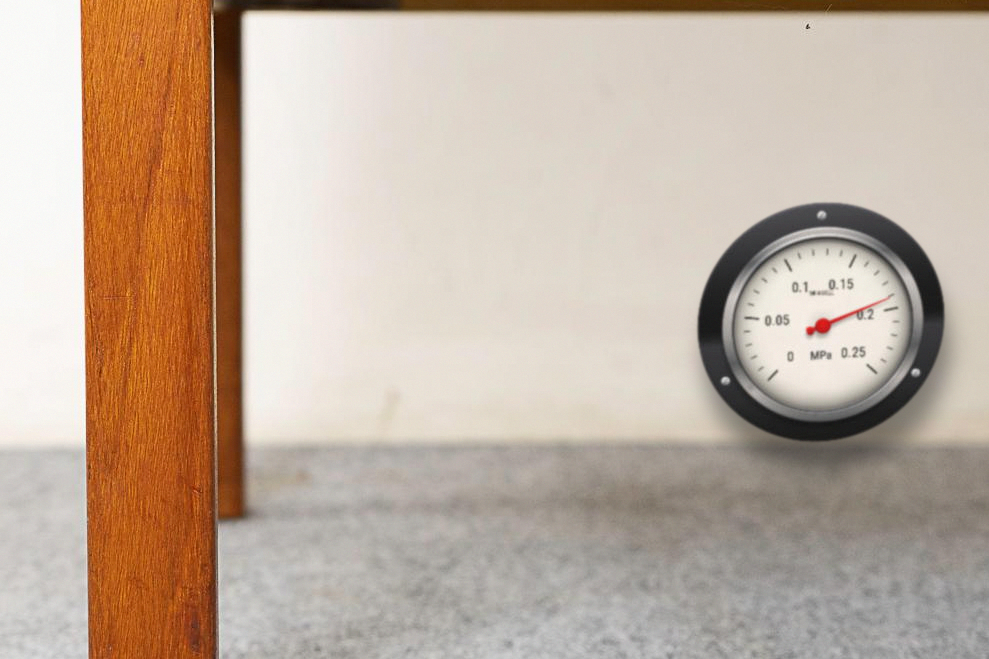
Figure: 0.19
